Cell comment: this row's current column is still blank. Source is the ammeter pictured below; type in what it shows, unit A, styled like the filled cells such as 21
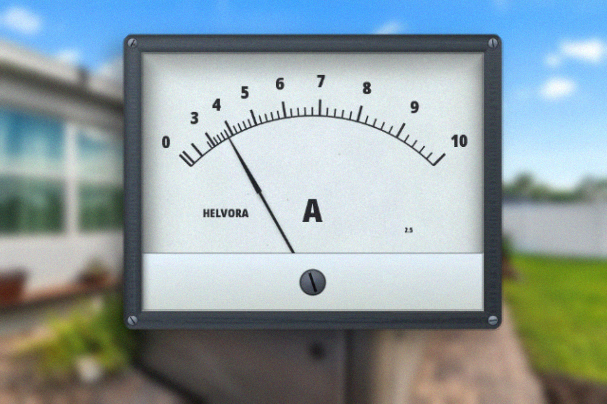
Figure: 3.8
